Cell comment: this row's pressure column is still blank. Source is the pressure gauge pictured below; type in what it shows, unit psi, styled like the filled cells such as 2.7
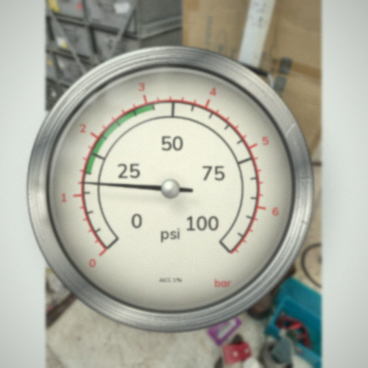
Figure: 17.5
